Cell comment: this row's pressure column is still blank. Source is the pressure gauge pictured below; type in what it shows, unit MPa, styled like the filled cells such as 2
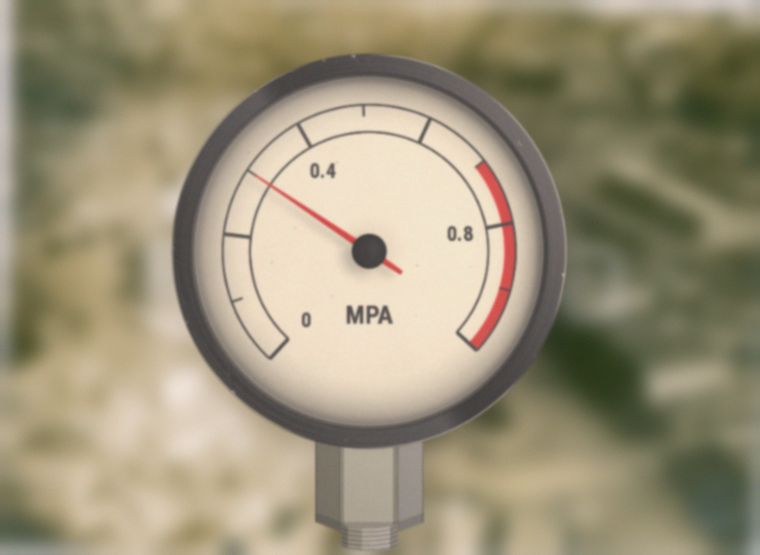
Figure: 0.3
